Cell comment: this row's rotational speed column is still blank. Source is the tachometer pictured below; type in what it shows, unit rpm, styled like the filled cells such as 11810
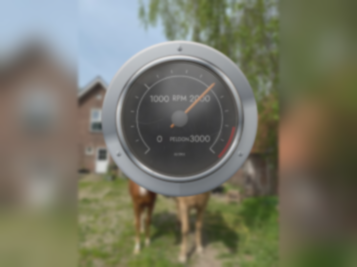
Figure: 2000
